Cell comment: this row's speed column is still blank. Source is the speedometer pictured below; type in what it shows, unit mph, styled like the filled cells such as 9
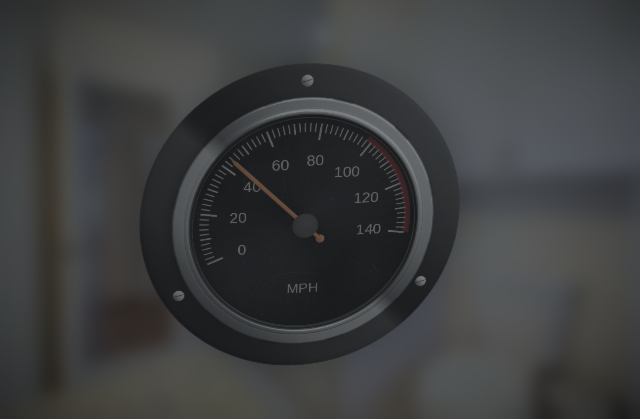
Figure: 44
